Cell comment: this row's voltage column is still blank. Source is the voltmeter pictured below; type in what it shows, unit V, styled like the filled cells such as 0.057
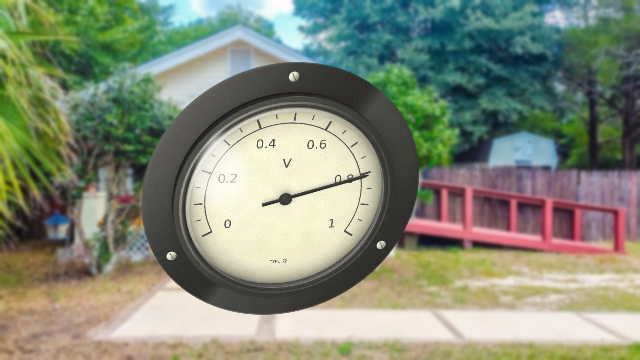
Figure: 0.8
